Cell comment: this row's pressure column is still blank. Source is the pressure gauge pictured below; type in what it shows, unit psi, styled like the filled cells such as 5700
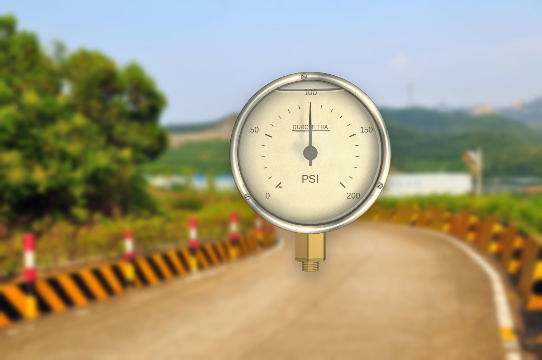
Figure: 100
